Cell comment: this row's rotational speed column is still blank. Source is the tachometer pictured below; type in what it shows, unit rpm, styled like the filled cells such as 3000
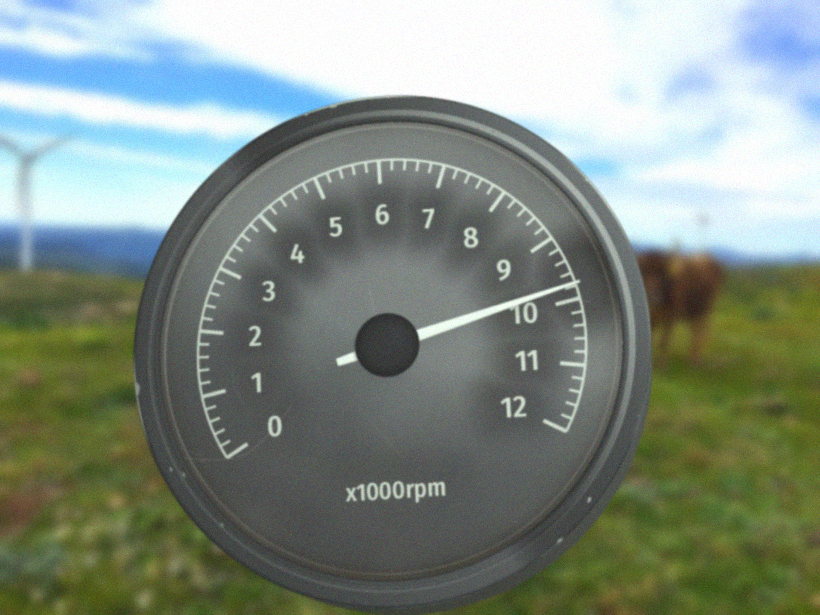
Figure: 9800
